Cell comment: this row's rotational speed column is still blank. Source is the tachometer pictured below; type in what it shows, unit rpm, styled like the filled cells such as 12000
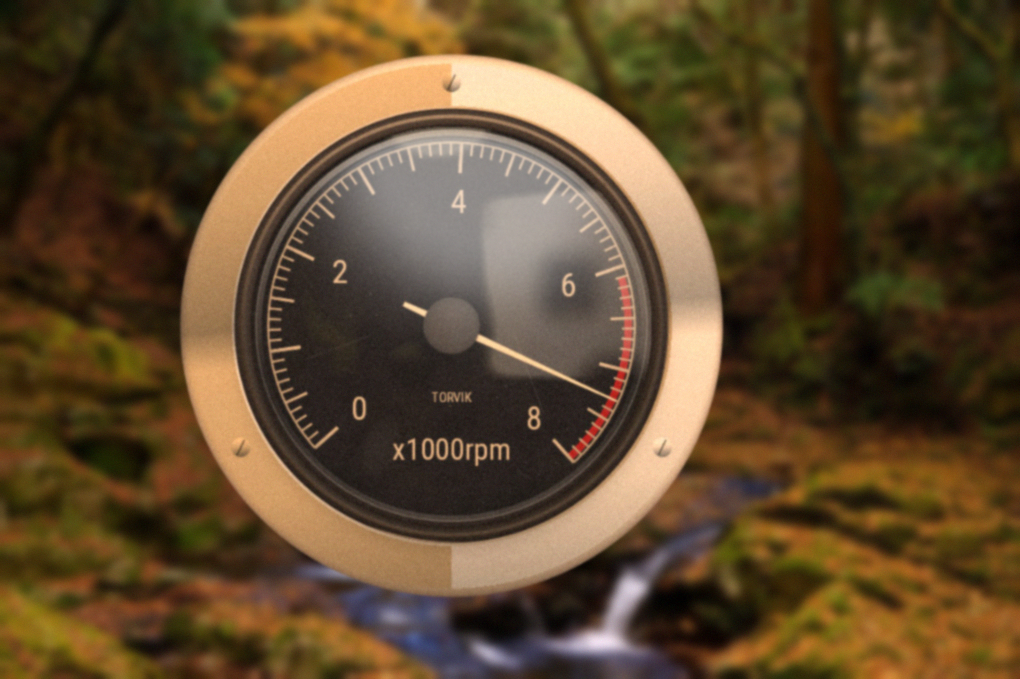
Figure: 7300
